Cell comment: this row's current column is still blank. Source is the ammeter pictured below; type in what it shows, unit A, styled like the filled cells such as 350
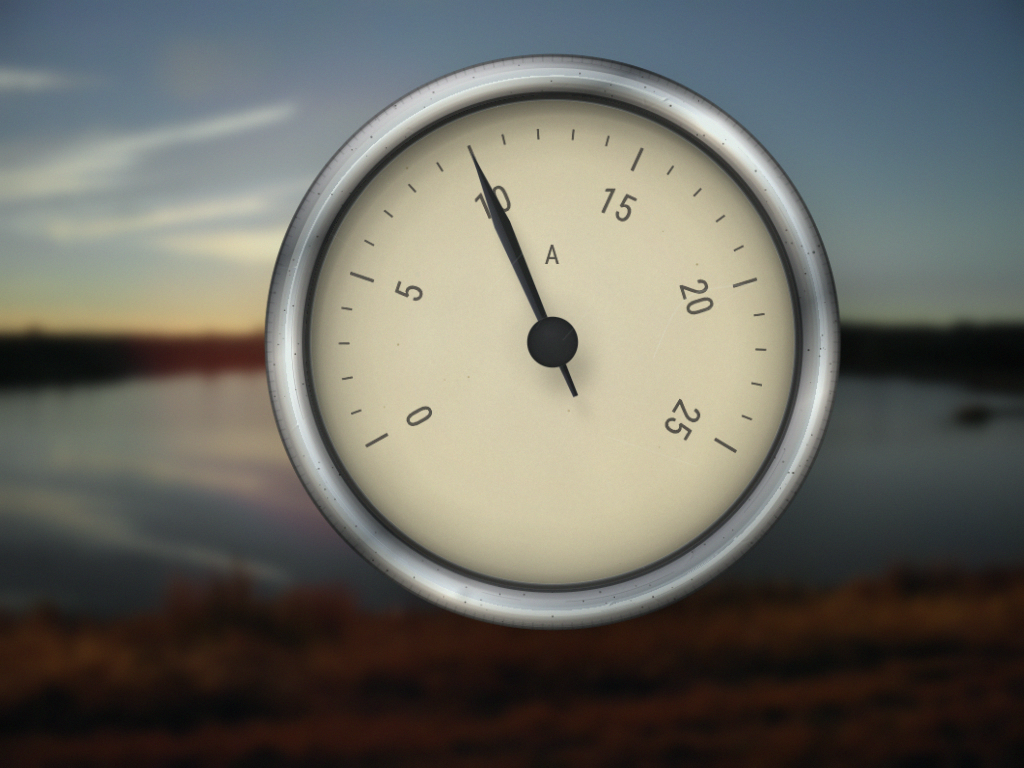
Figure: 10
